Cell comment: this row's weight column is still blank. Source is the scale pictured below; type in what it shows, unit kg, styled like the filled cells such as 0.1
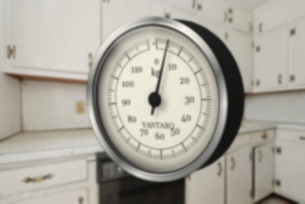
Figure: 5
